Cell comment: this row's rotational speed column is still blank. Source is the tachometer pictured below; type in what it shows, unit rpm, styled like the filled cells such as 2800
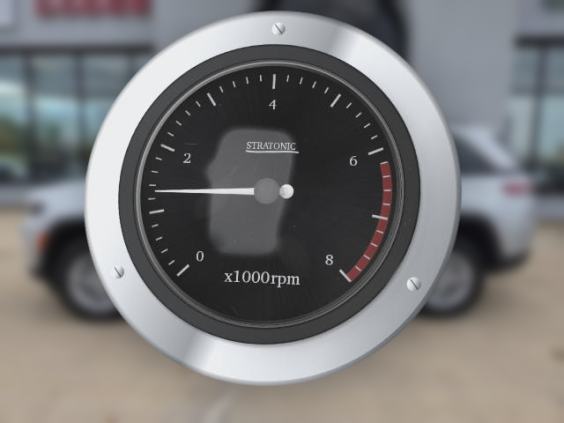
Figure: 1300
